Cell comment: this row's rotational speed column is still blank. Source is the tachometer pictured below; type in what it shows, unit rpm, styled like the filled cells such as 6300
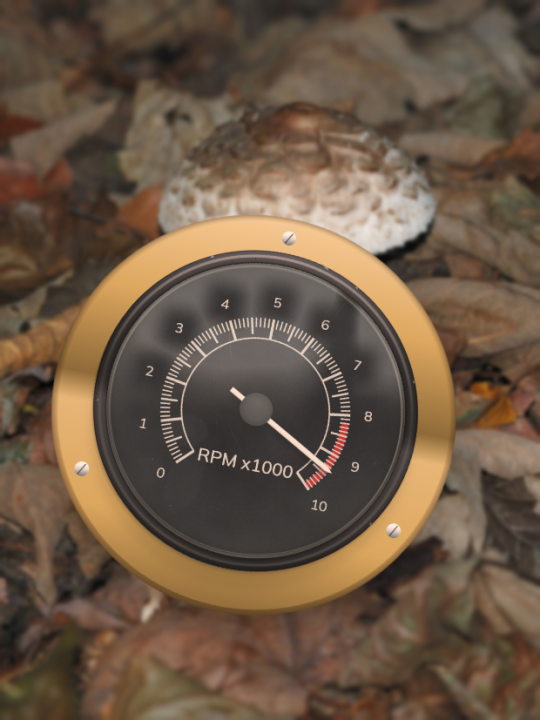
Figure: 9400
